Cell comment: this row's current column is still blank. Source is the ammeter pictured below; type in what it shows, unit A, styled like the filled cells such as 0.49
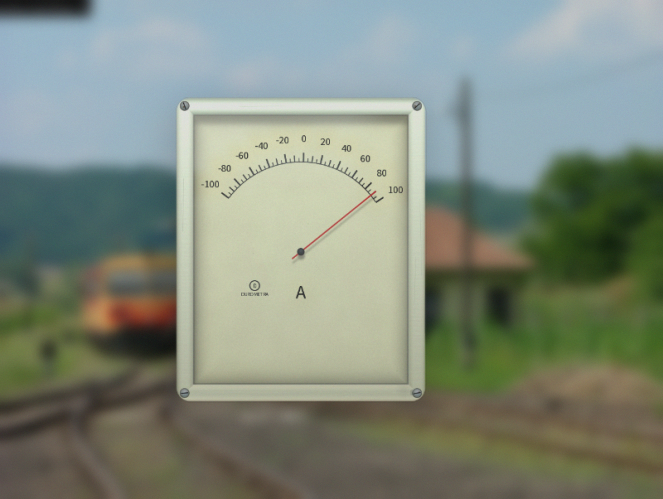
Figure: 90
